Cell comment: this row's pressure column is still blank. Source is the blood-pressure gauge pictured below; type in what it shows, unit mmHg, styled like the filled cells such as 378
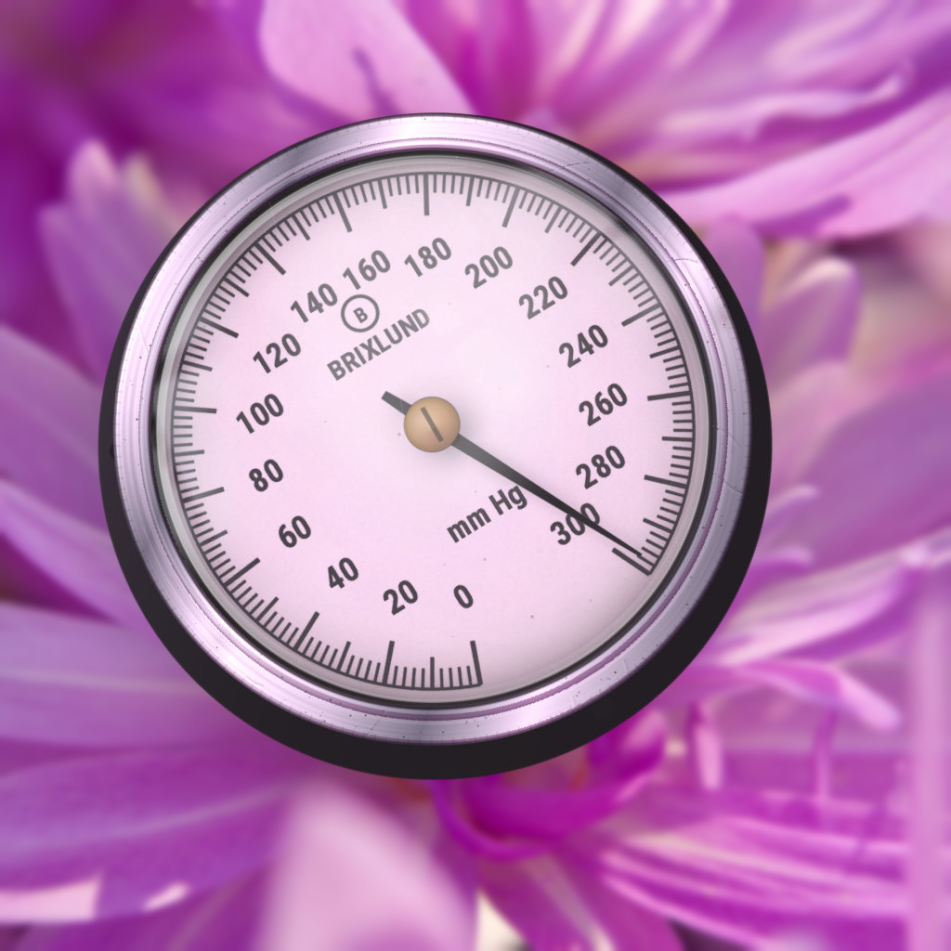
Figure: 298
